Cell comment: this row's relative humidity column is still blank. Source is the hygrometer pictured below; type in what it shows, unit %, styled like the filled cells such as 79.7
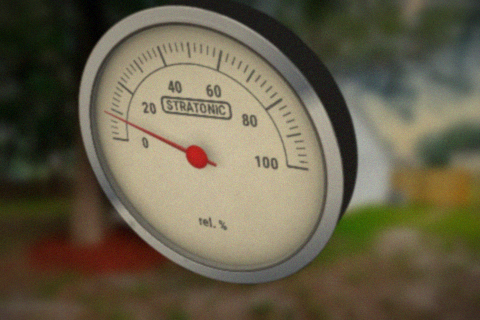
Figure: 10
